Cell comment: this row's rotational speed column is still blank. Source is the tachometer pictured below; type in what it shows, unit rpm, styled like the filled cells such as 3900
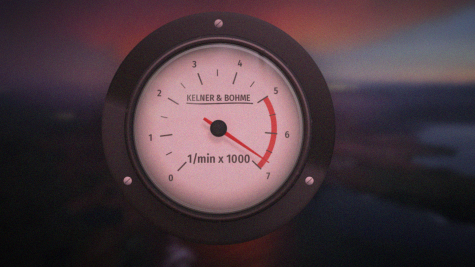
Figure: 6750
